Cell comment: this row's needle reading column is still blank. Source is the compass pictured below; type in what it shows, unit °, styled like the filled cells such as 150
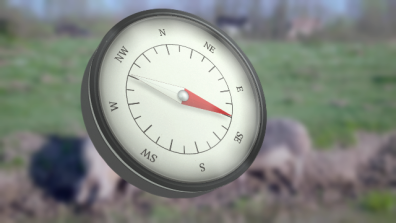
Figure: 120
